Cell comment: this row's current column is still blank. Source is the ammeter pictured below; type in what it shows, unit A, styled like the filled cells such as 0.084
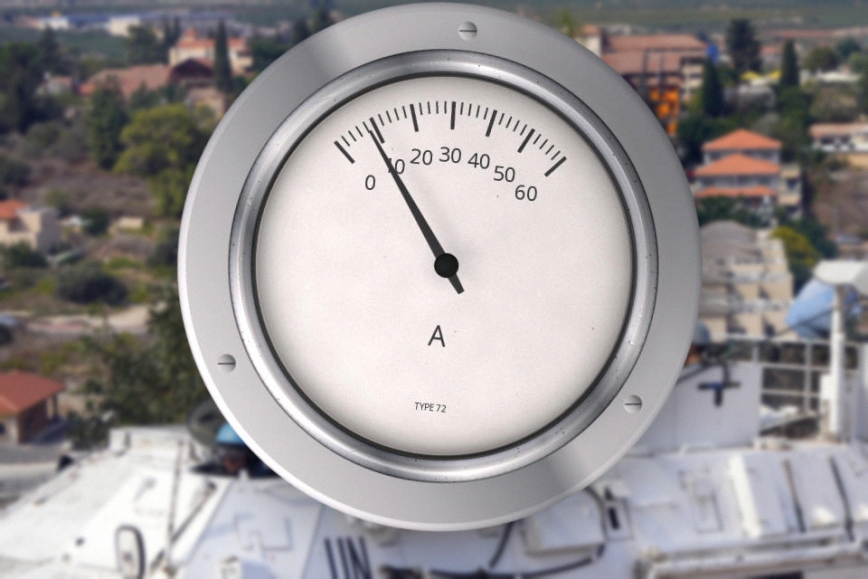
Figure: 8
